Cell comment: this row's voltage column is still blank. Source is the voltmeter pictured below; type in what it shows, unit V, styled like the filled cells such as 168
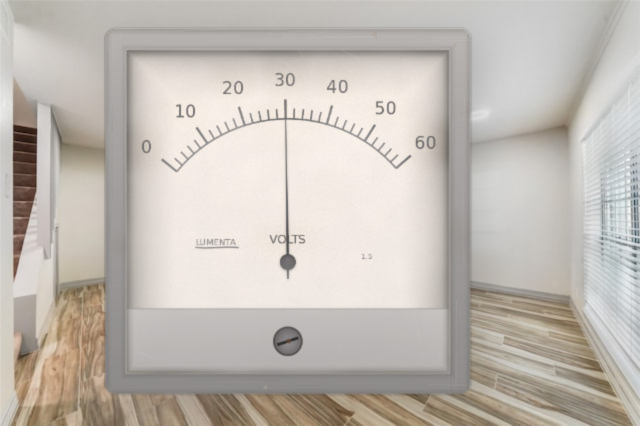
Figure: 30
